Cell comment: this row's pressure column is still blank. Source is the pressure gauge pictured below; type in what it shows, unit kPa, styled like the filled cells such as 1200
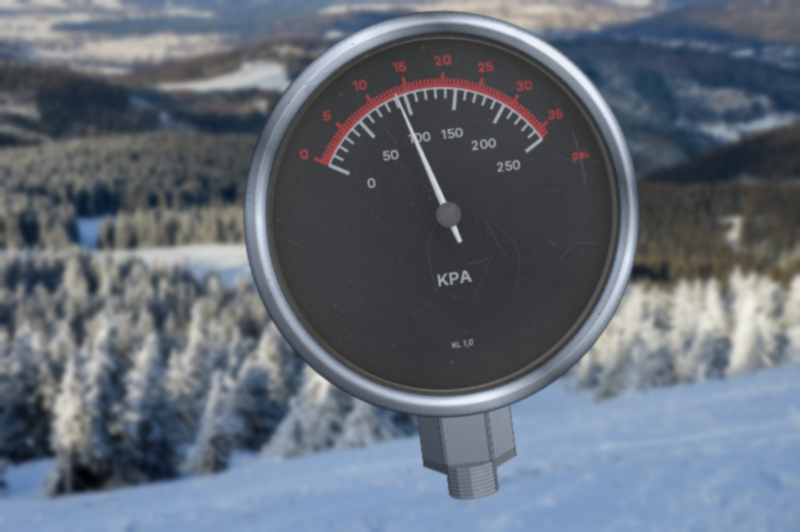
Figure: 90
